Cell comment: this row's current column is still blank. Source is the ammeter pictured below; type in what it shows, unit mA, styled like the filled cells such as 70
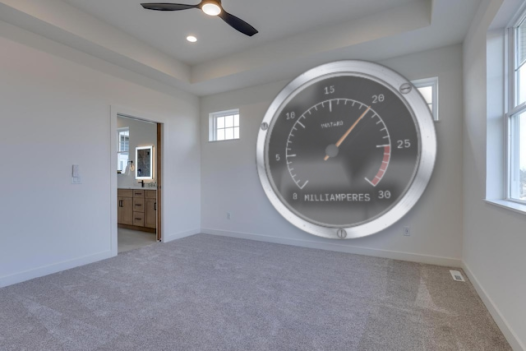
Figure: 20
